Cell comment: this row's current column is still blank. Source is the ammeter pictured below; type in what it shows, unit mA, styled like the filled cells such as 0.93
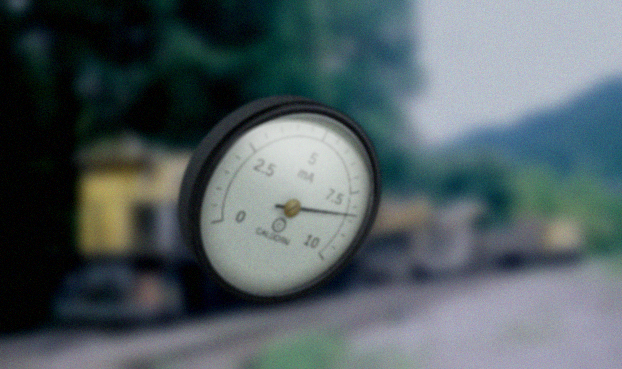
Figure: 8.25
